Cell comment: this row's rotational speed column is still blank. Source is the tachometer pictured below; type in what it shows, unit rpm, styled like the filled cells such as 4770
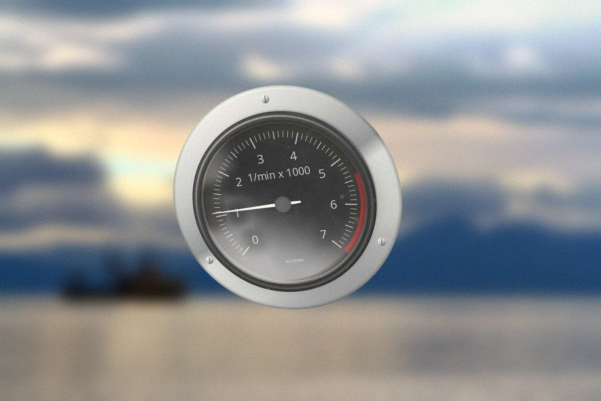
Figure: 1100
